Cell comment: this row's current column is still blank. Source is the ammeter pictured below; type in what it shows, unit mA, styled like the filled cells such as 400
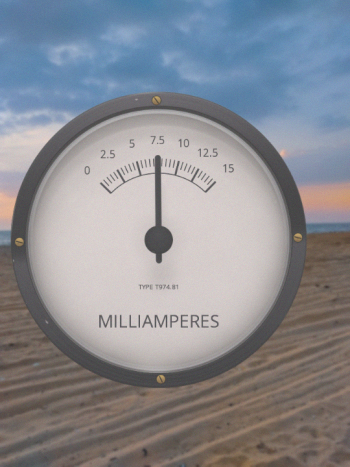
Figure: 7.5
